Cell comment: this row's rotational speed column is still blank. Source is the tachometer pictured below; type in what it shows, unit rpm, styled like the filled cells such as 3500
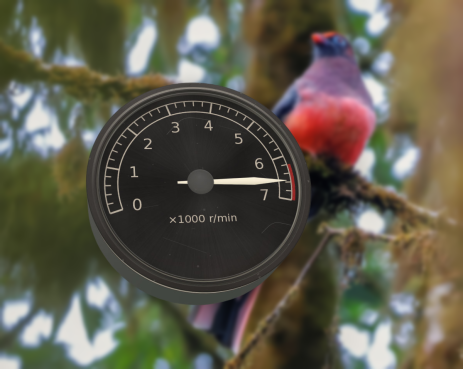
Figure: 6600
